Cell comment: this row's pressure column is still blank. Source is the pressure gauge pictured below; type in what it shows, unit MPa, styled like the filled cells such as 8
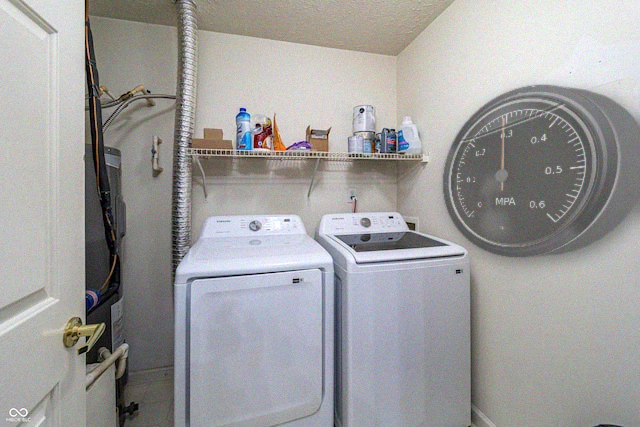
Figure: 0.3
